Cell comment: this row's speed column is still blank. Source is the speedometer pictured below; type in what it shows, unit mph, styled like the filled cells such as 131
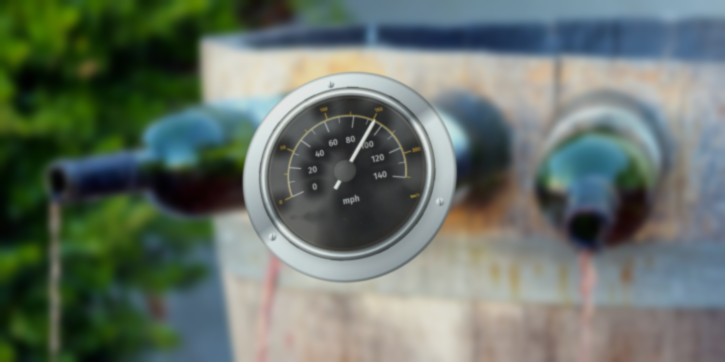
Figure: 95
